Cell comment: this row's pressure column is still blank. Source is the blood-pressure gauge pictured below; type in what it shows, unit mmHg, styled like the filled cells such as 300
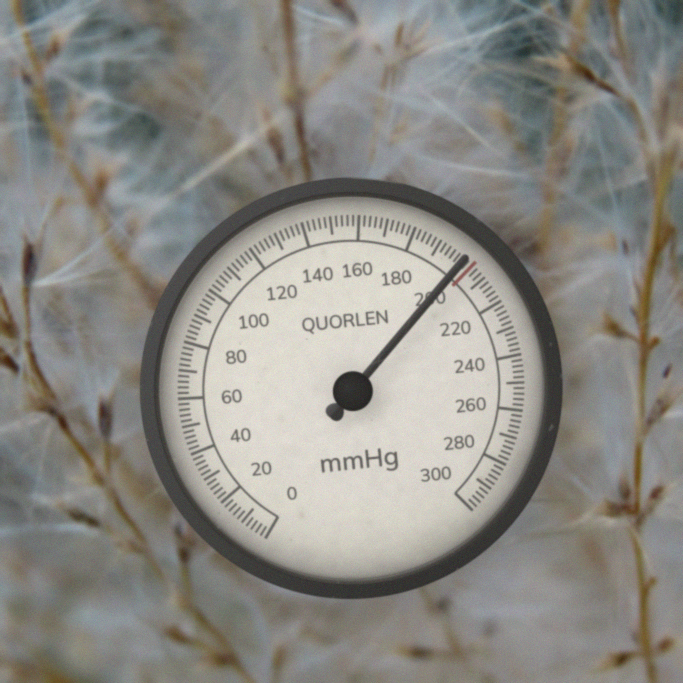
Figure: 200
